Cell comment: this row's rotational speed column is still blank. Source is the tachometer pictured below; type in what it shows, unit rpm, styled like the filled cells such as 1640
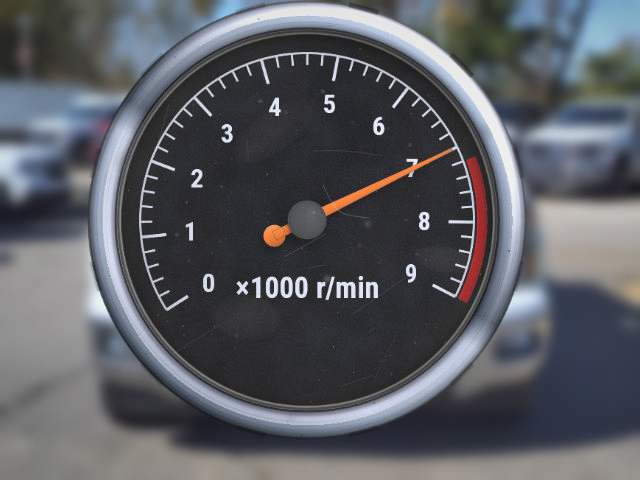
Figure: 7000
